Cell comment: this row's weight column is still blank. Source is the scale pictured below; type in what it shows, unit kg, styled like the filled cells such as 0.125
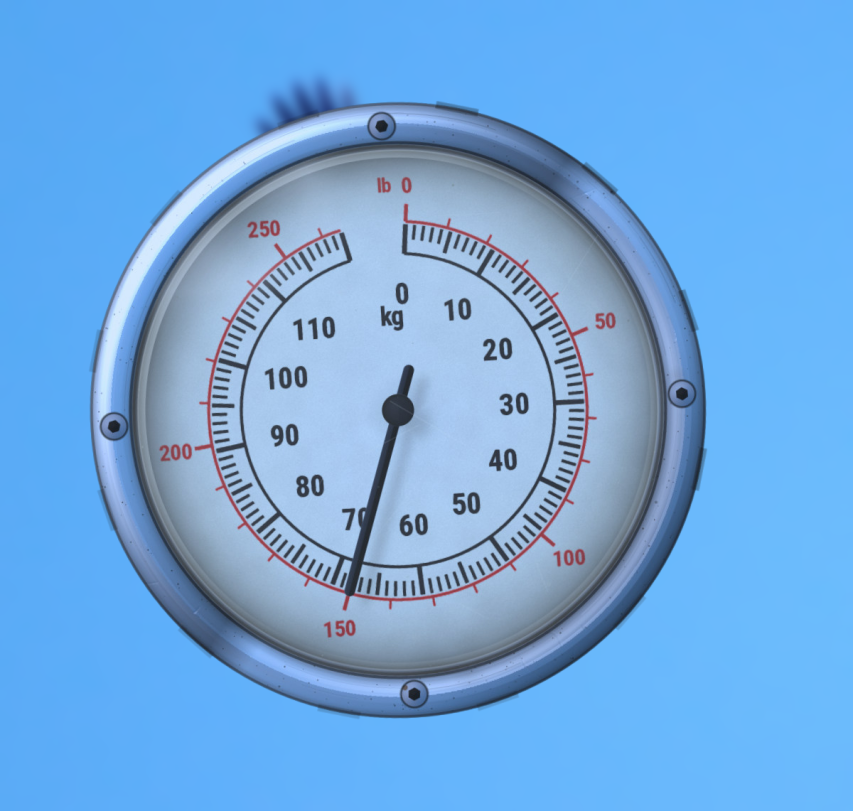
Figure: 68
